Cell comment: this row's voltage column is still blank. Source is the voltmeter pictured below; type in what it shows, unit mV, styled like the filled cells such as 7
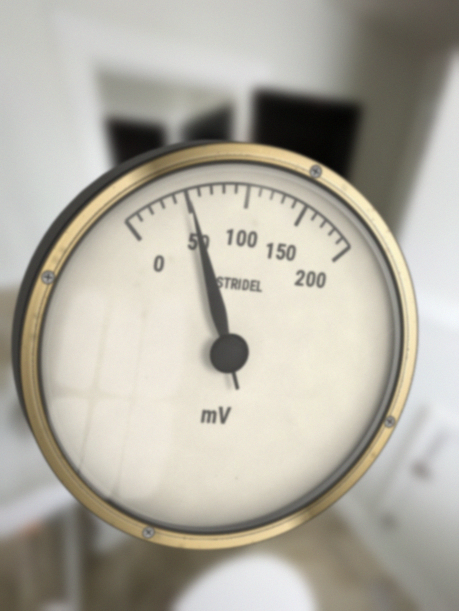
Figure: 50
